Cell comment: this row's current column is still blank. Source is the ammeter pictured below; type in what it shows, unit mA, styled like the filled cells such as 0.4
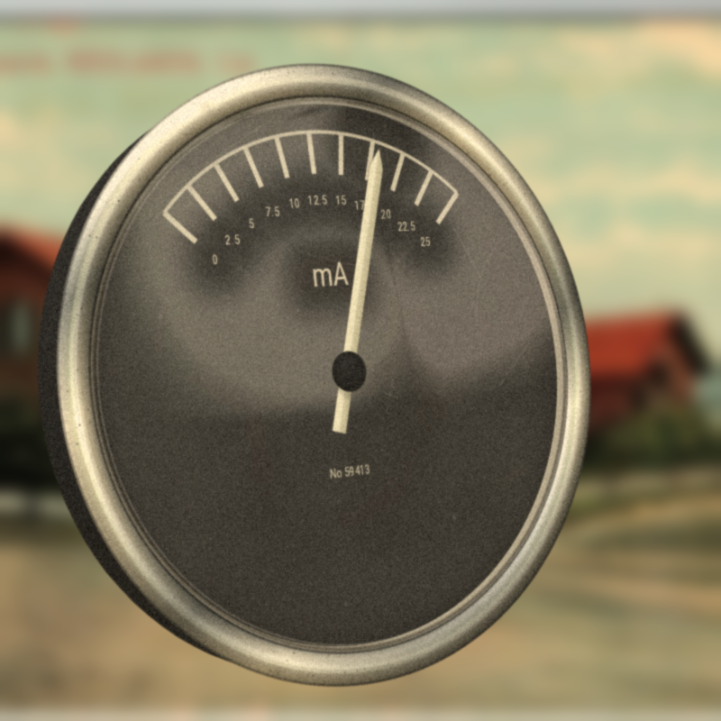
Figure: 17.5
